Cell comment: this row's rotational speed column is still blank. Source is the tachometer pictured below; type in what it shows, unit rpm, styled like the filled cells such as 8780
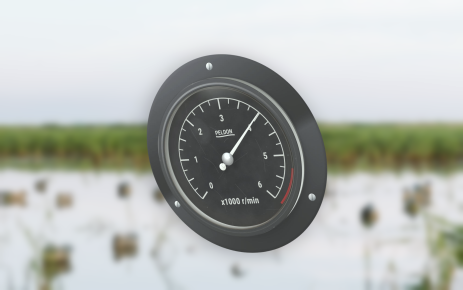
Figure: 4000
